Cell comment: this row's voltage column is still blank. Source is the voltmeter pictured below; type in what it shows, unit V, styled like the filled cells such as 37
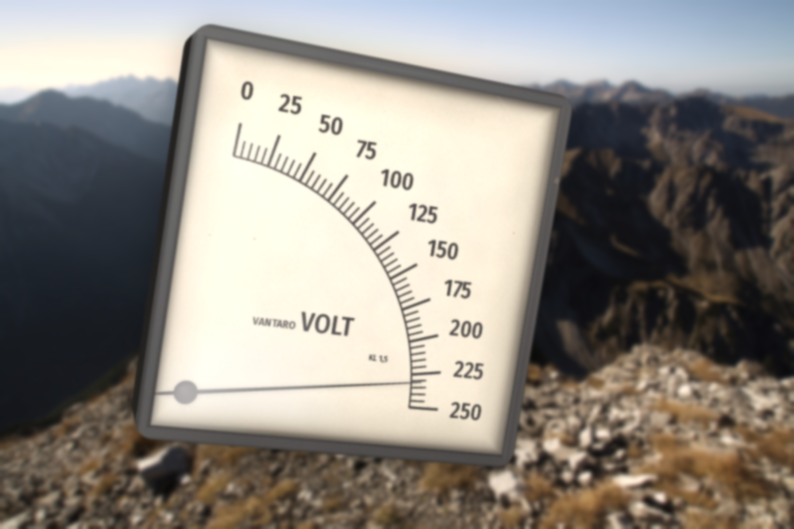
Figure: 230
